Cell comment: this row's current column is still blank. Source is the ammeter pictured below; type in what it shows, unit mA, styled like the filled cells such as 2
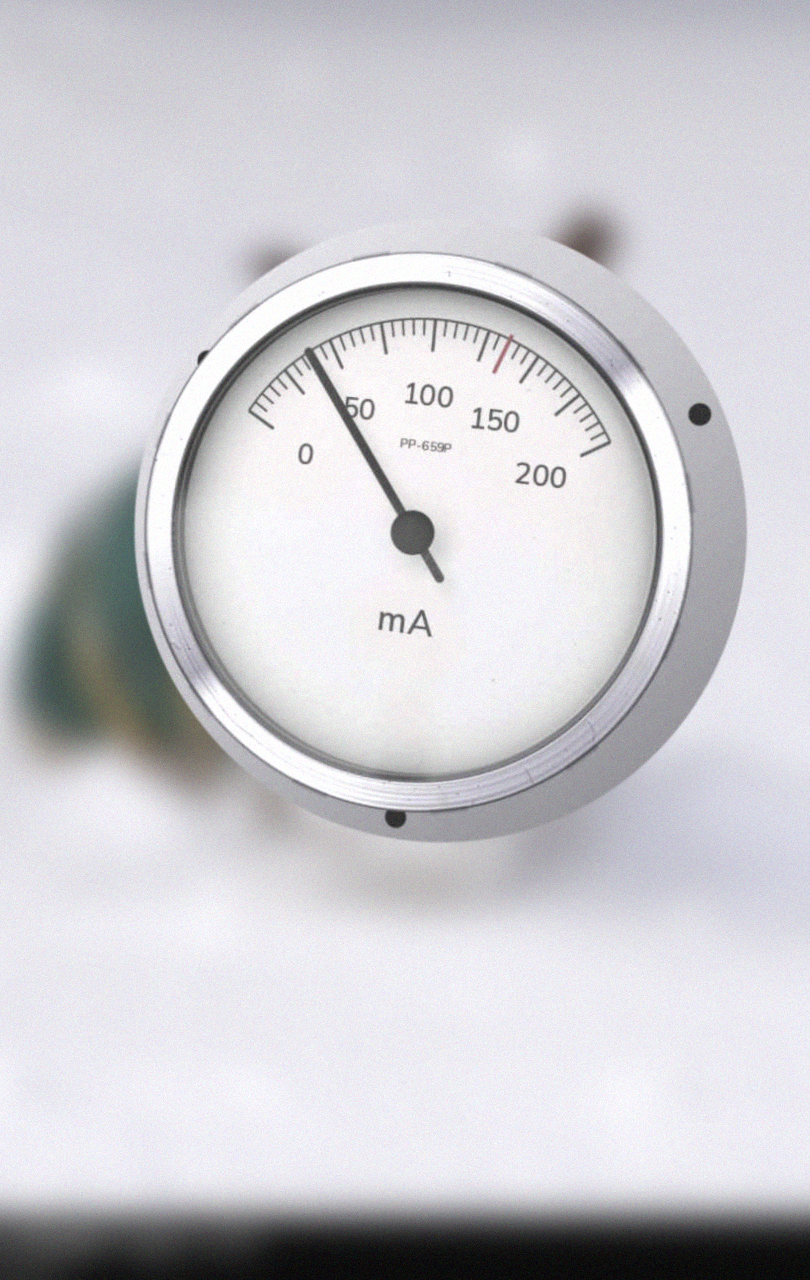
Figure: 40
